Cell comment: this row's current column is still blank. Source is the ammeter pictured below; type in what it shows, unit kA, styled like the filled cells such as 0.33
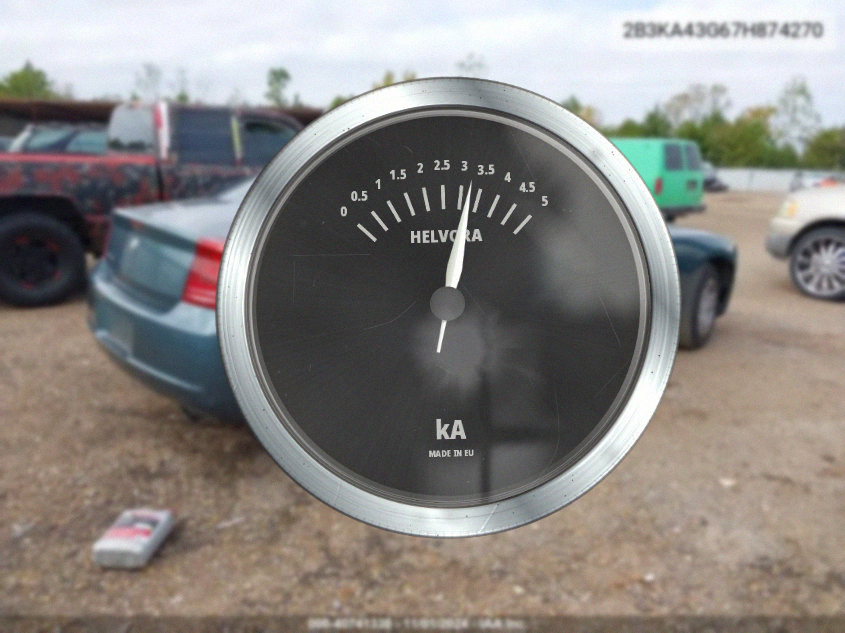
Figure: 3.25
